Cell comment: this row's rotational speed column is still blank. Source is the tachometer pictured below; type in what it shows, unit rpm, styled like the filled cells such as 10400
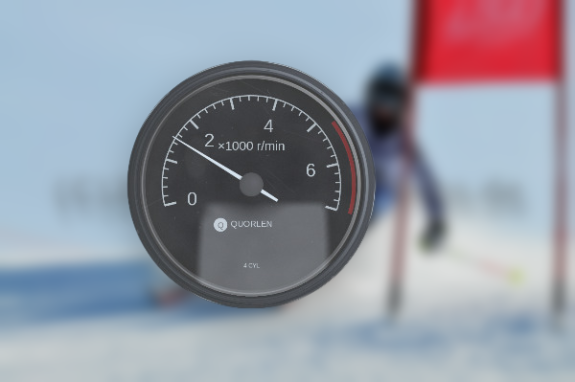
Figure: 1500
